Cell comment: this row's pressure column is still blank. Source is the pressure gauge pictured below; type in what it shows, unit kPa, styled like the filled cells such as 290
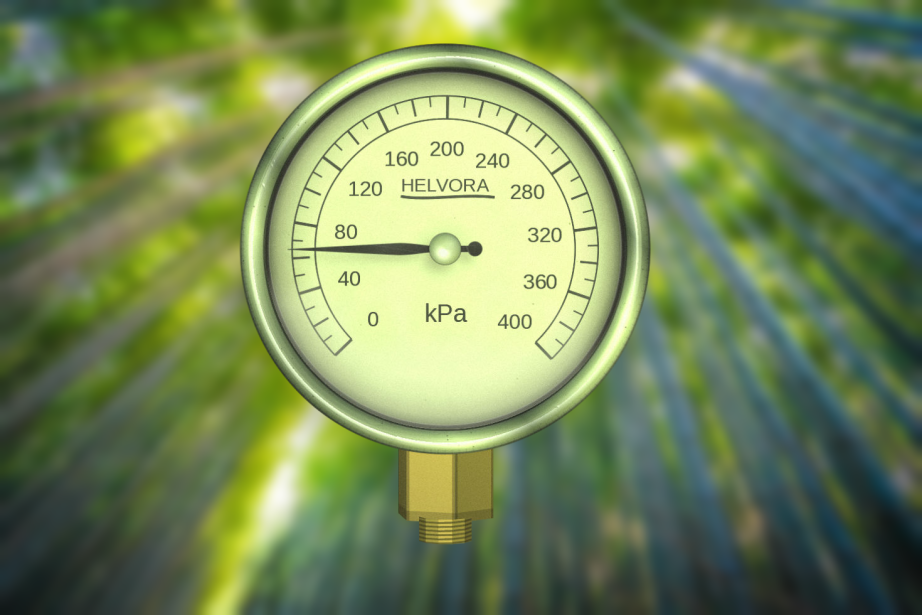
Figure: 65
